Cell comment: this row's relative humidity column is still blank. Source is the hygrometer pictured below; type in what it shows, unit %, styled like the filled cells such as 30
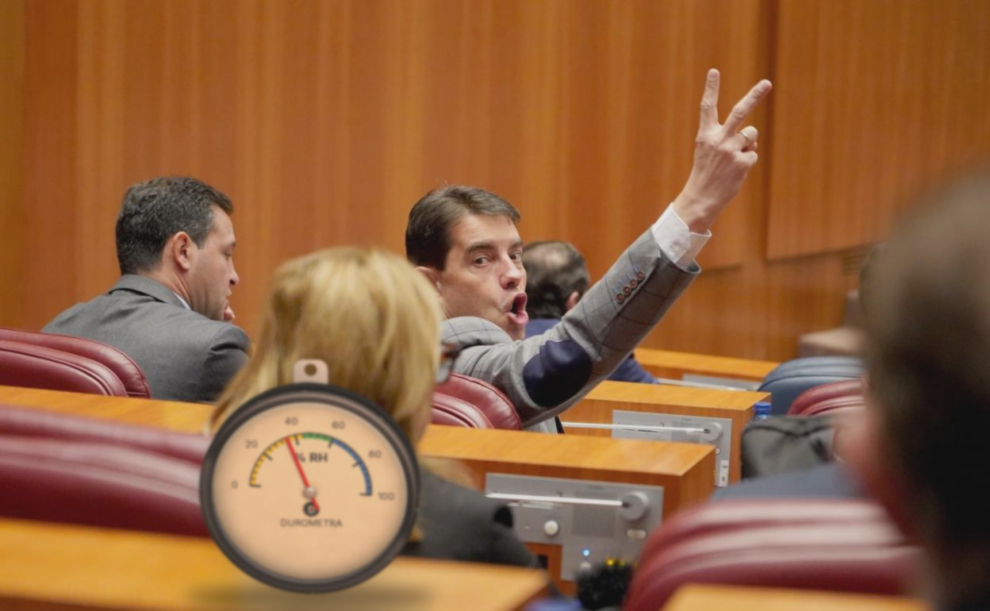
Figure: 36
